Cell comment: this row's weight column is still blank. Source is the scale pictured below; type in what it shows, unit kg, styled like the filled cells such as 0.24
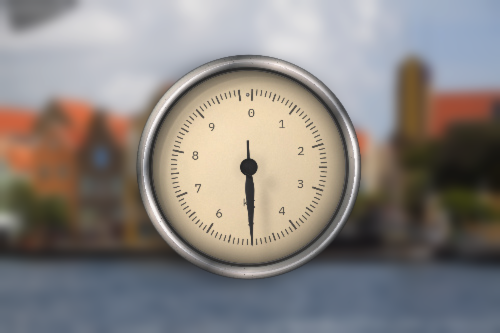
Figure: 5
